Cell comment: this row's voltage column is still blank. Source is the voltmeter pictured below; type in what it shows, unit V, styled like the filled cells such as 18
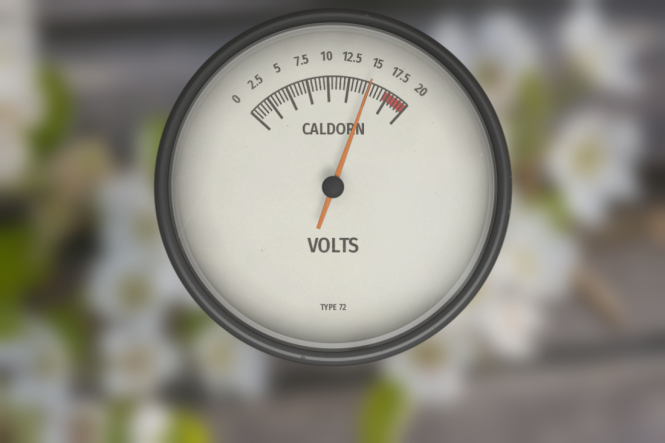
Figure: 15
